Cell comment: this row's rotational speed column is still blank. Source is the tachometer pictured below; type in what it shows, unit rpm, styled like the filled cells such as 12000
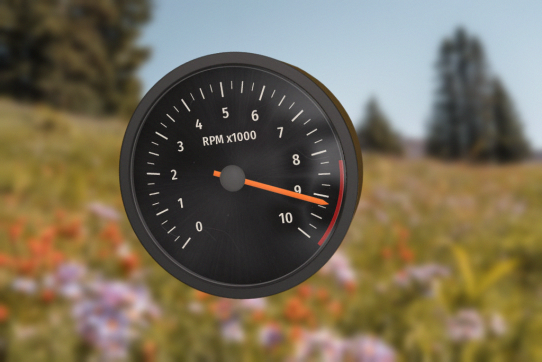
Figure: 9125
